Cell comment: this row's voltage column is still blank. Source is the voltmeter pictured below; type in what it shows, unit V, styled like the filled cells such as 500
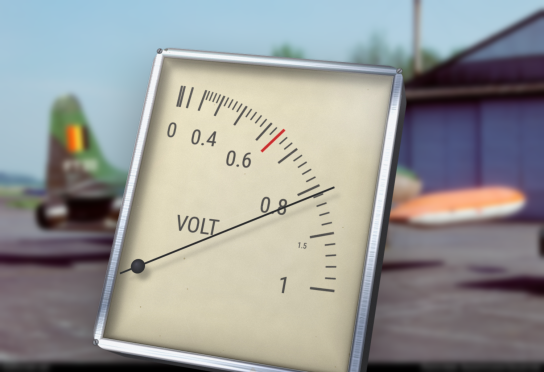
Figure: 0.82
